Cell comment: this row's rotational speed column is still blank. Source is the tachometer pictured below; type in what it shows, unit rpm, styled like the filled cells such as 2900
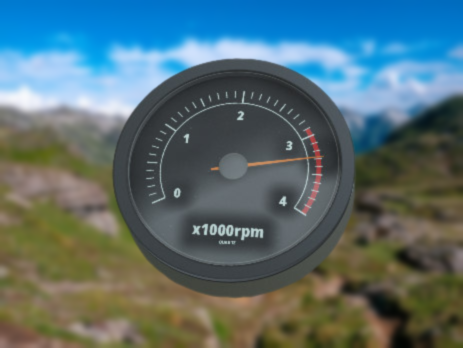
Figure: 3300
